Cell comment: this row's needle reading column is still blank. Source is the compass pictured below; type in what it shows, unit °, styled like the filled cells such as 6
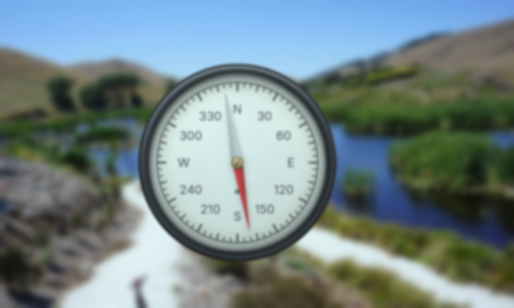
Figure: 170
